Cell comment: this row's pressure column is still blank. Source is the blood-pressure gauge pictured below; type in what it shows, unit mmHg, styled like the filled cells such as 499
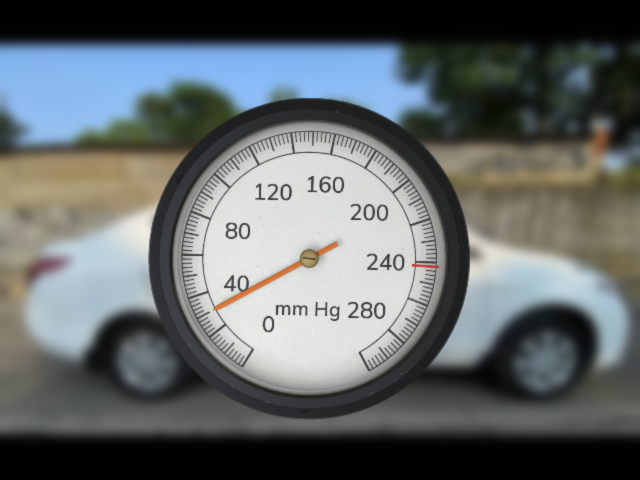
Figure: 30
